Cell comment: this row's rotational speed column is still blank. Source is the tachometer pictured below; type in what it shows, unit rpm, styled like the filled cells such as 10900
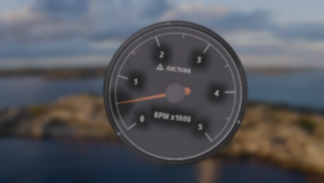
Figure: 500
